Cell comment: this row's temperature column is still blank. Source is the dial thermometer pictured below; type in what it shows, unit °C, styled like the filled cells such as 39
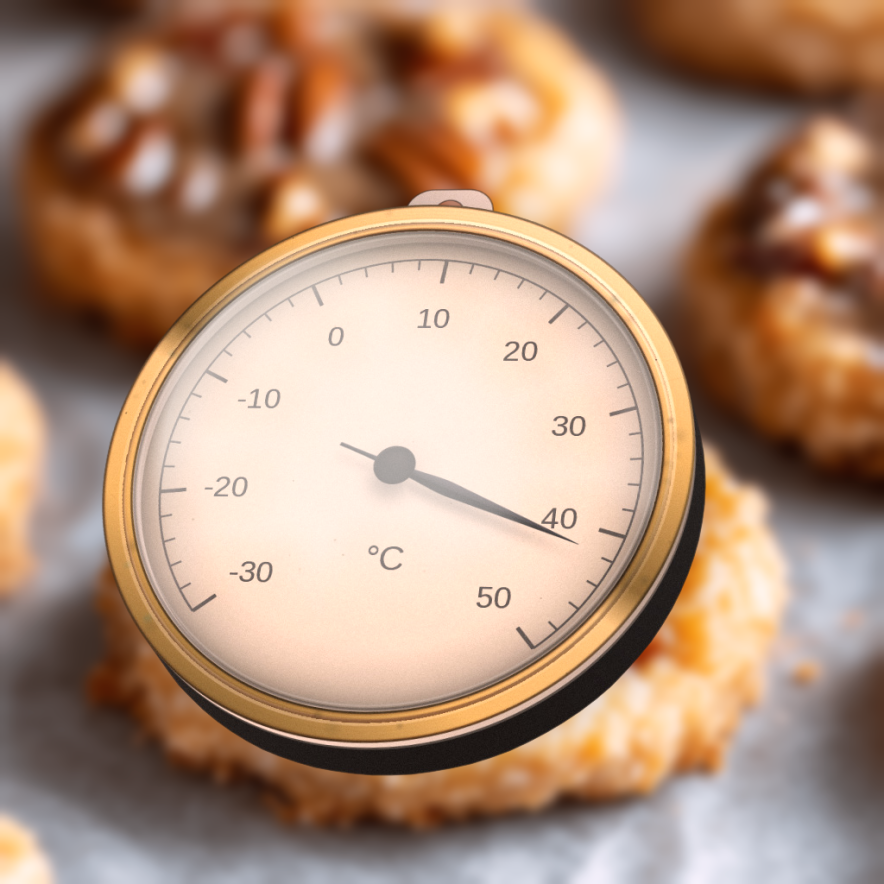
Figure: 42
